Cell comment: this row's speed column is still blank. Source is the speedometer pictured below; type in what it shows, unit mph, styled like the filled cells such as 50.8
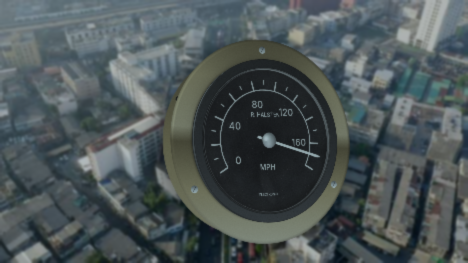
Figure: 170
